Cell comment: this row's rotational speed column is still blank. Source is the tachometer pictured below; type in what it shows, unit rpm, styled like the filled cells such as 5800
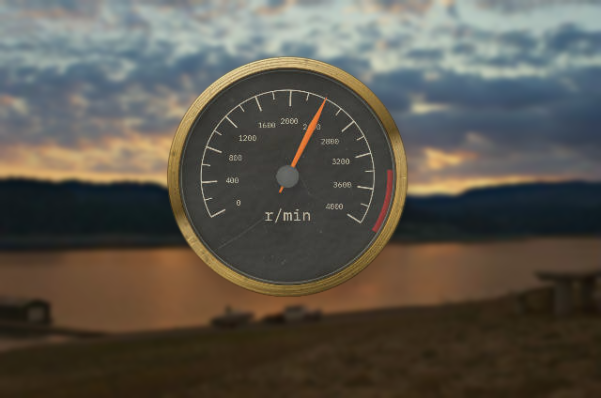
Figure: 2400
